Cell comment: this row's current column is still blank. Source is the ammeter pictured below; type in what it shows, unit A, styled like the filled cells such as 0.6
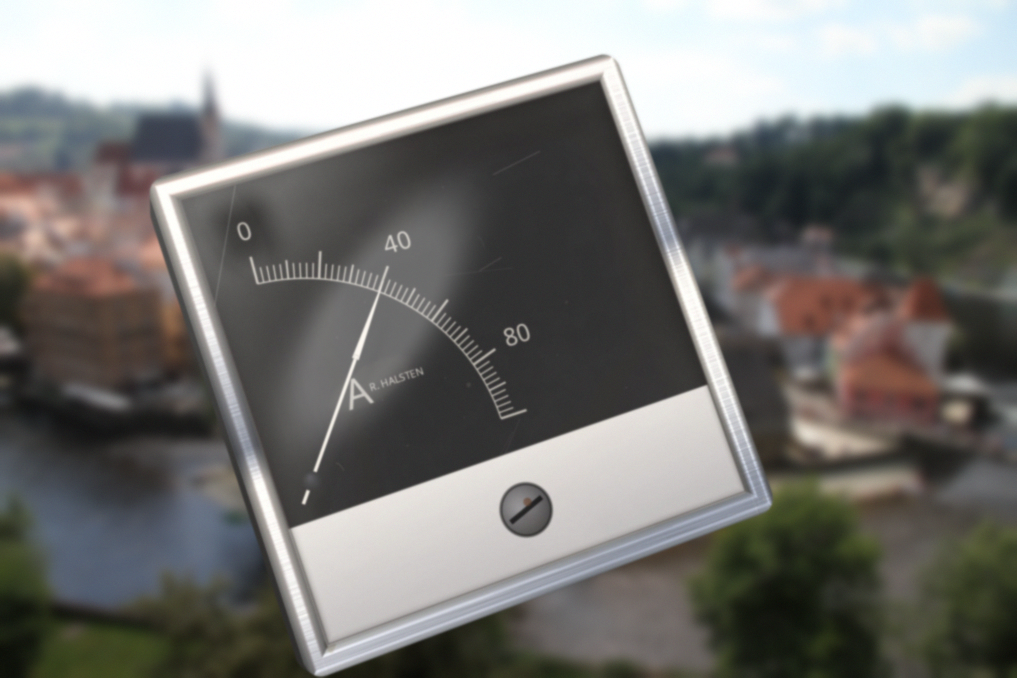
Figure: 40
